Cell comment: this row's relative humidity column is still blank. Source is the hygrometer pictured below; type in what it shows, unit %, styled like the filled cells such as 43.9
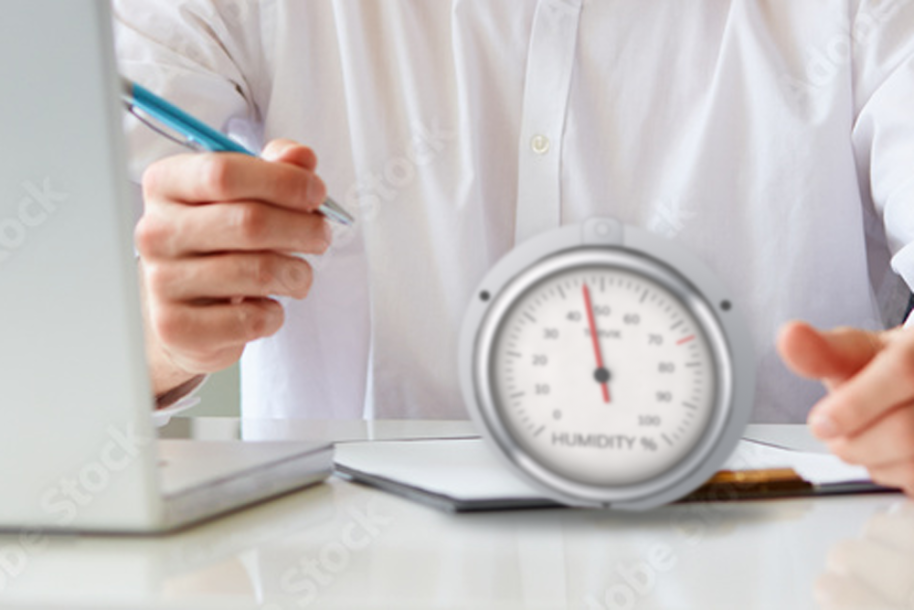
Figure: 46
